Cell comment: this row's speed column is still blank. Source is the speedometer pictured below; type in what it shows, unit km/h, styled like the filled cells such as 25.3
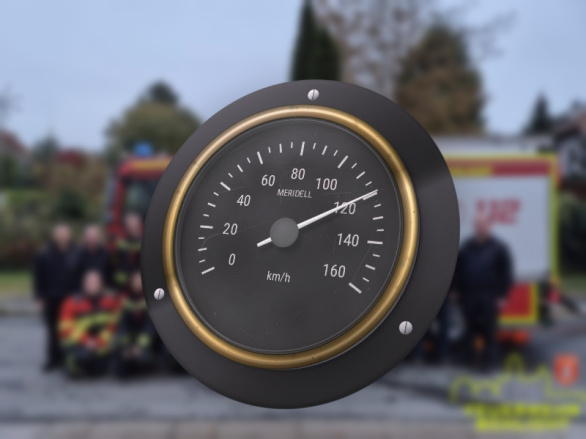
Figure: 120
